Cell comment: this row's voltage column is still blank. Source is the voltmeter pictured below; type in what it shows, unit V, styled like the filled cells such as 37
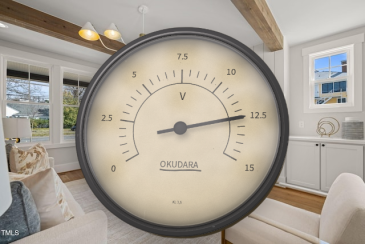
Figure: 12.5
